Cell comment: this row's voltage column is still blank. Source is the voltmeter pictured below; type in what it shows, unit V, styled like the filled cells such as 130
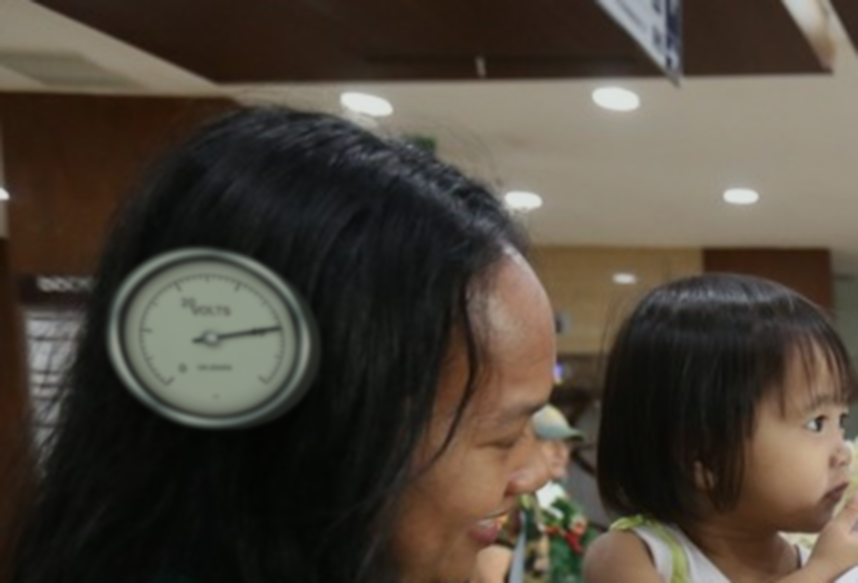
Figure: 40
